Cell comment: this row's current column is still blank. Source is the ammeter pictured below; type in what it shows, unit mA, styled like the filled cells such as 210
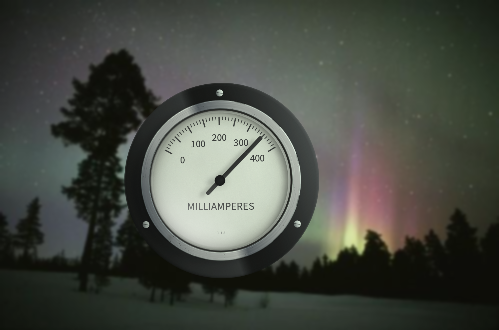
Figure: 350
